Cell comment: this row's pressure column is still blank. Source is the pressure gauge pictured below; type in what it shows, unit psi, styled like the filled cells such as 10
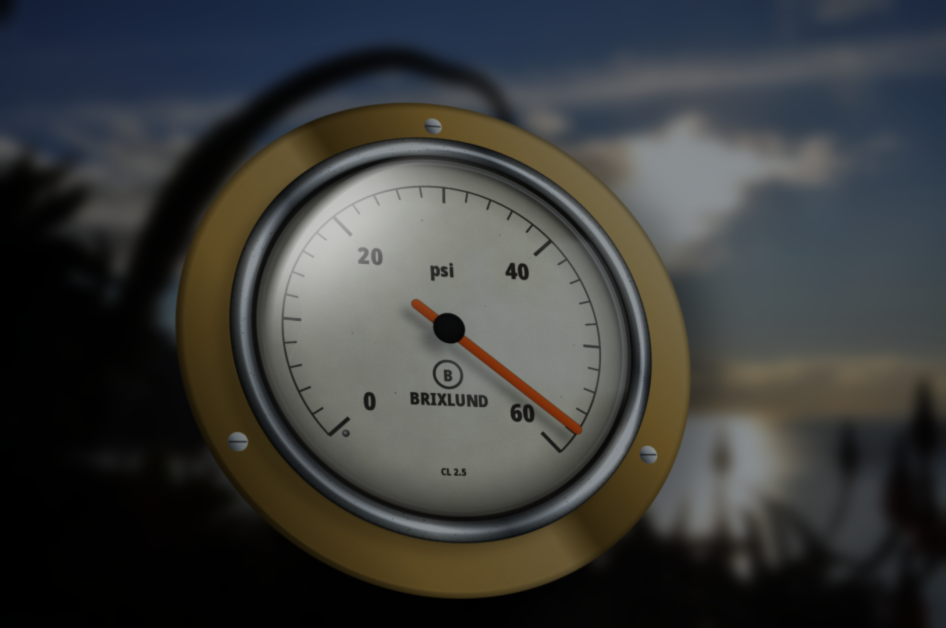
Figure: 58
